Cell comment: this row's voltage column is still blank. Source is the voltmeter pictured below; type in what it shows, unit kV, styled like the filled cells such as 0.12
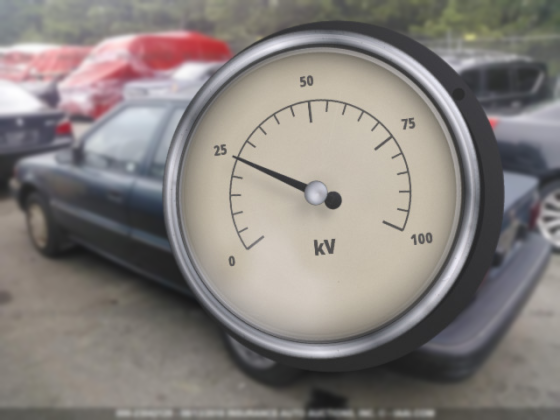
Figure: 25
